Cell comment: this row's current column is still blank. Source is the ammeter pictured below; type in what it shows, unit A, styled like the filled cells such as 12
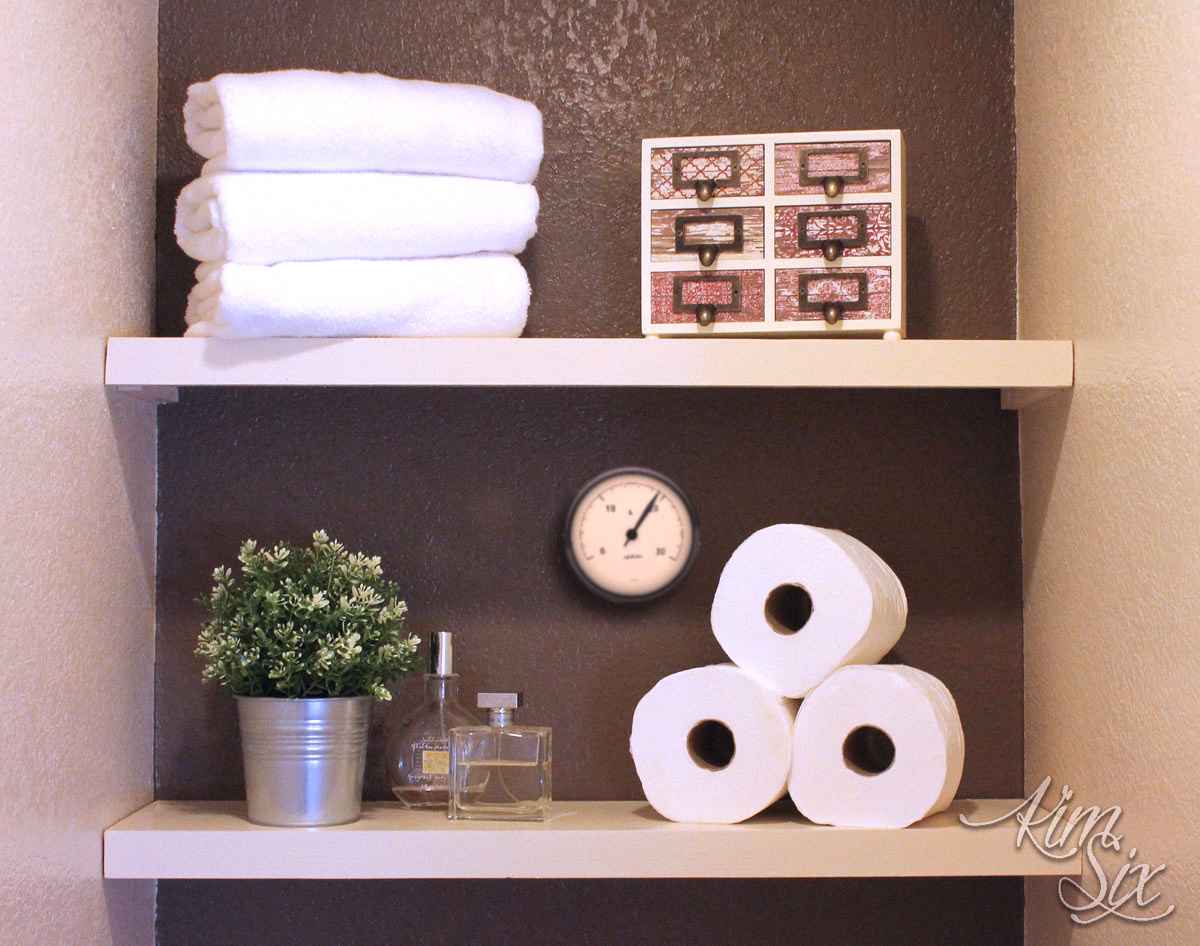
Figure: 19
